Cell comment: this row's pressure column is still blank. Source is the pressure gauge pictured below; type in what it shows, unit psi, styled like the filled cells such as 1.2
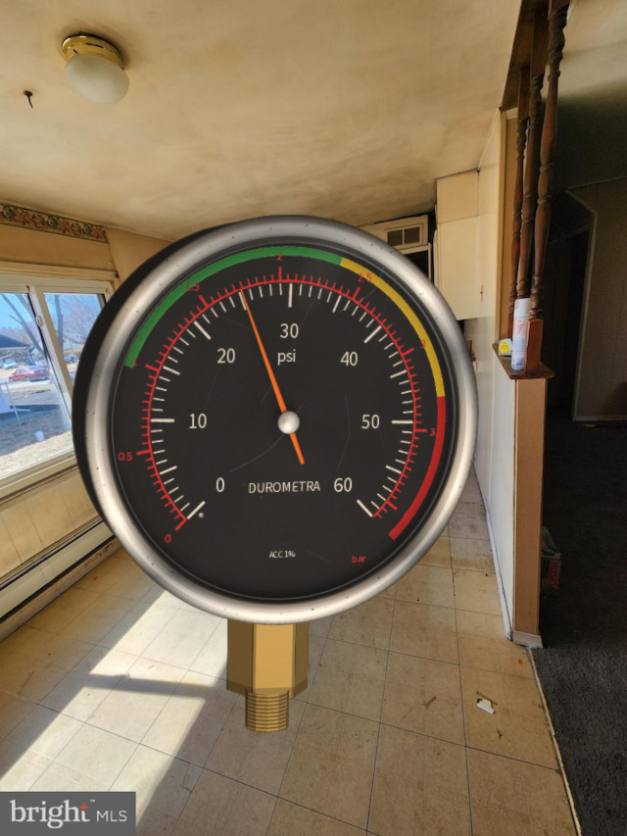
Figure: 25
